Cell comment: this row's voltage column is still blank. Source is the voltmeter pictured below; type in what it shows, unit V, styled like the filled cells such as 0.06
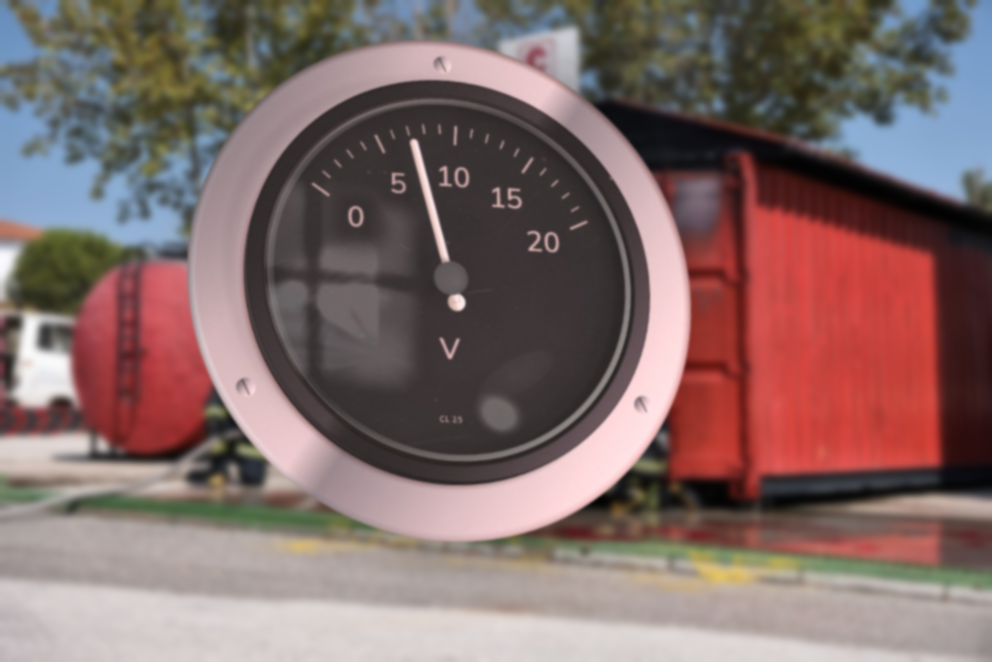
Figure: 7
